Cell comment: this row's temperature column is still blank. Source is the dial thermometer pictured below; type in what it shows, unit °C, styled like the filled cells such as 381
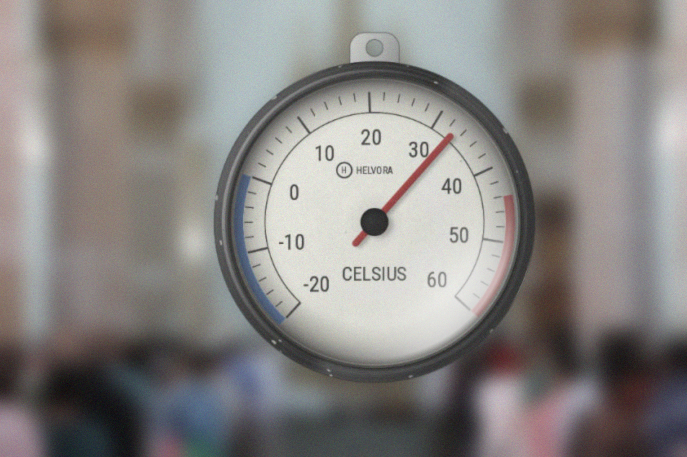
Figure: 33
